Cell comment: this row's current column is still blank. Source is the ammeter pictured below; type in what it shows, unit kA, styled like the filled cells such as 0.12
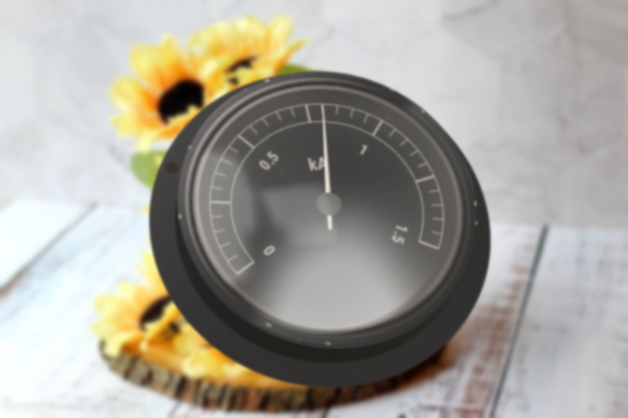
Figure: 0.8
